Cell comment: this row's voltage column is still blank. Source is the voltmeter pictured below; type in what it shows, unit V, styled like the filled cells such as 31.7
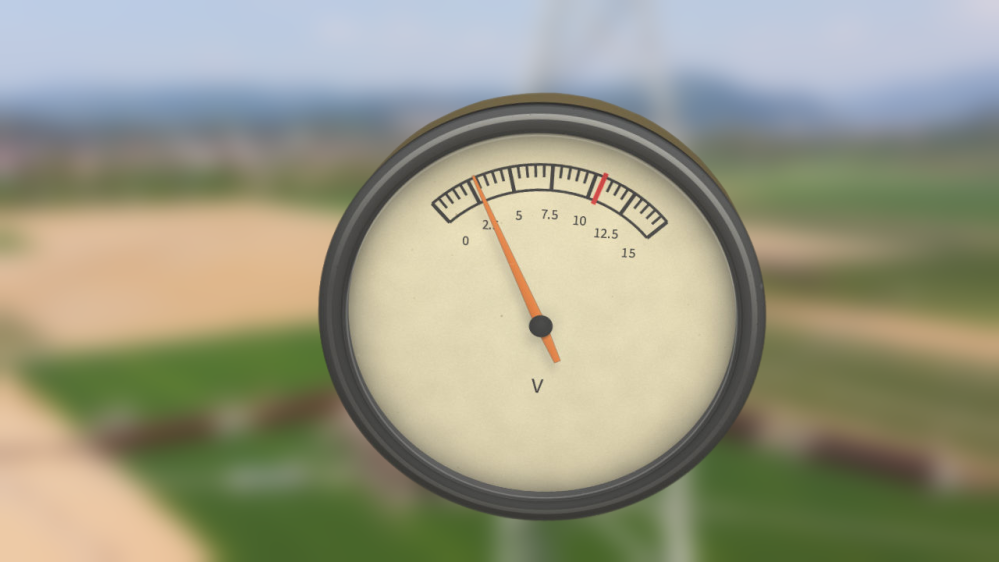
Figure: 3
